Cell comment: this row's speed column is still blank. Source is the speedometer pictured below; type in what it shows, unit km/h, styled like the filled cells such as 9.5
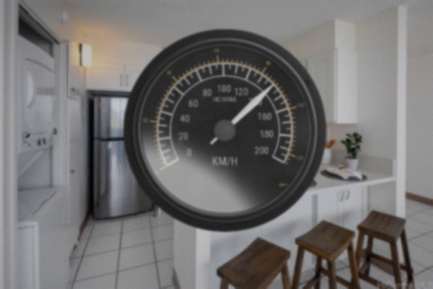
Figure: 140
